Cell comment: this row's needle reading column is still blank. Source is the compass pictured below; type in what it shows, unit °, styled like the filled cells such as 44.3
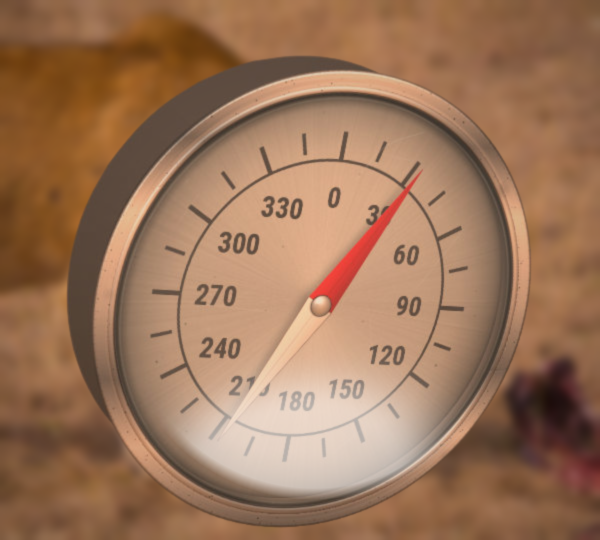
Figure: 30
